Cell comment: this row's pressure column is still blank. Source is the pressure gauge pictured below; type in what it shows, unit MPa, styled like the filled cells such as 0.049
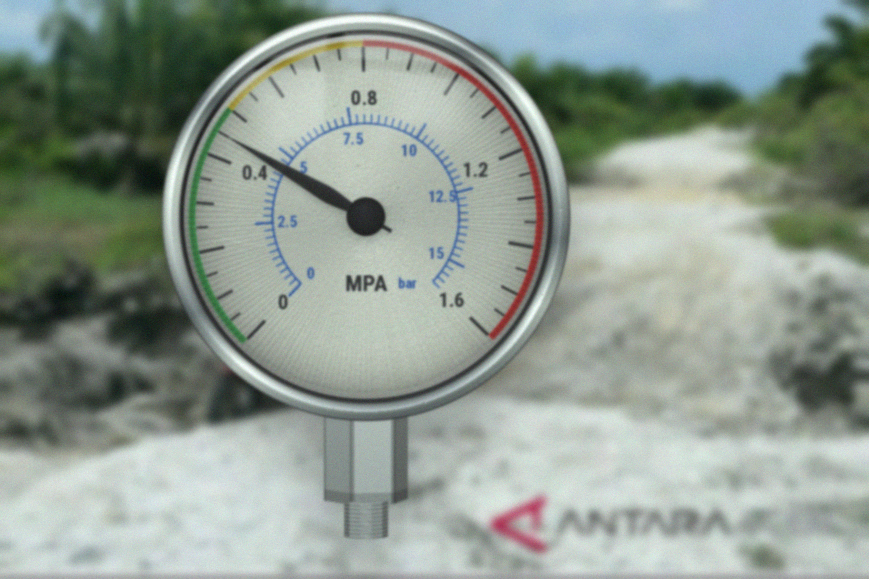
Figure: 0.45
